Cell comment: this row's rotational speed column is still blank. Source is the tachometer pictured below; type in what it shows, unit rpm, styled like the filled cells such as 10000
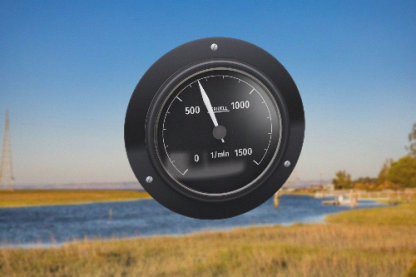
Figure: 650
